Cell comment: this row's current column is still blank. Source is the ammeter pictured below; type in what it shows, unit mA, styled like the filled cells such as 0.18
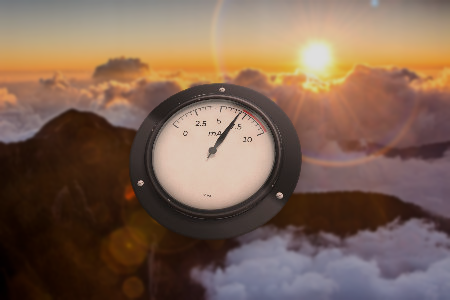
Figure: 7
